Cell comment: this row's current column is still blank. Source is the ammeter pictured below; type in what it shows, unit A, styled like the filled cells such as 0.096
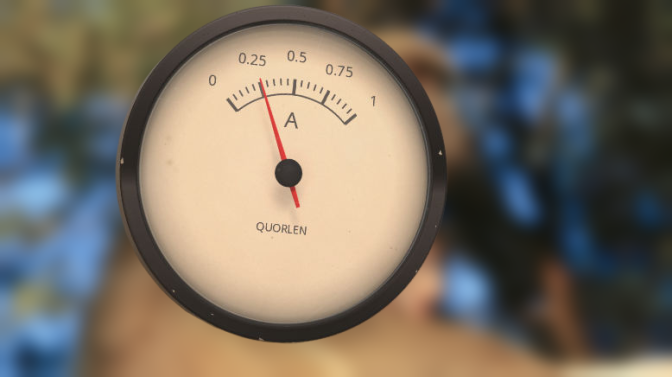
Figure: 0.25
